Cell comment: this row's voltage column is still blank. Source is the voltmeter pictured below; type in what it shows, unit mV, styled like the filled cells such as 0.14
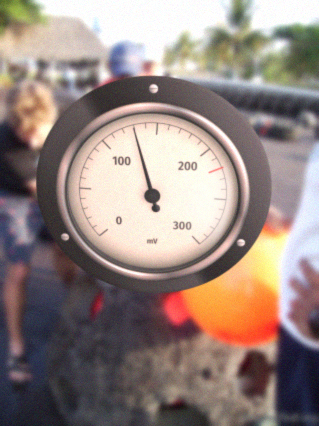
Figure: 130
